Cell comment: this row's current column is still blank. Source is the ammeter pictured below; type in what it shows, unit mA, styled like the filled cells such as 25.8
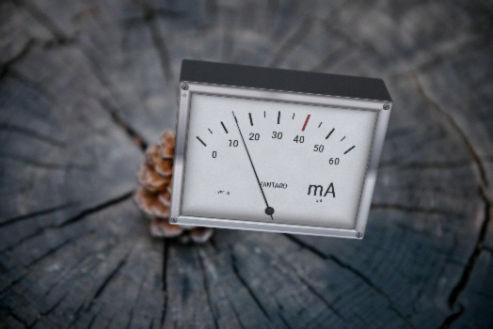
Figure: 15
